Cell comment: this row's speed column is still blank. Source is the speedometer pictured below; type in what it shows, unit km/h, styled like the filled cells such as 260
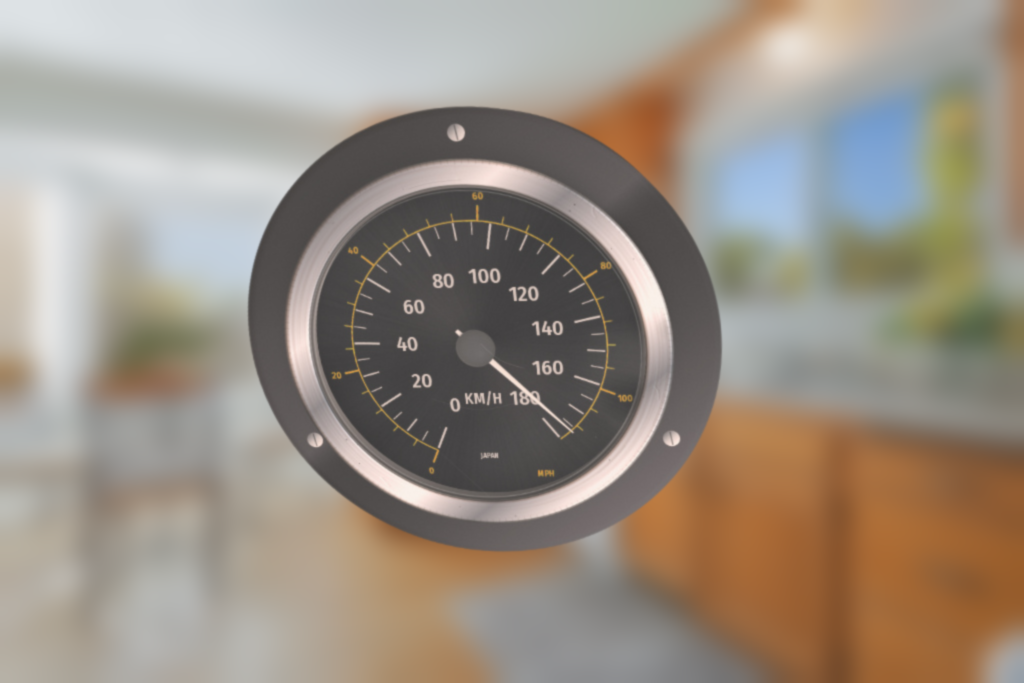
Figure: 175
